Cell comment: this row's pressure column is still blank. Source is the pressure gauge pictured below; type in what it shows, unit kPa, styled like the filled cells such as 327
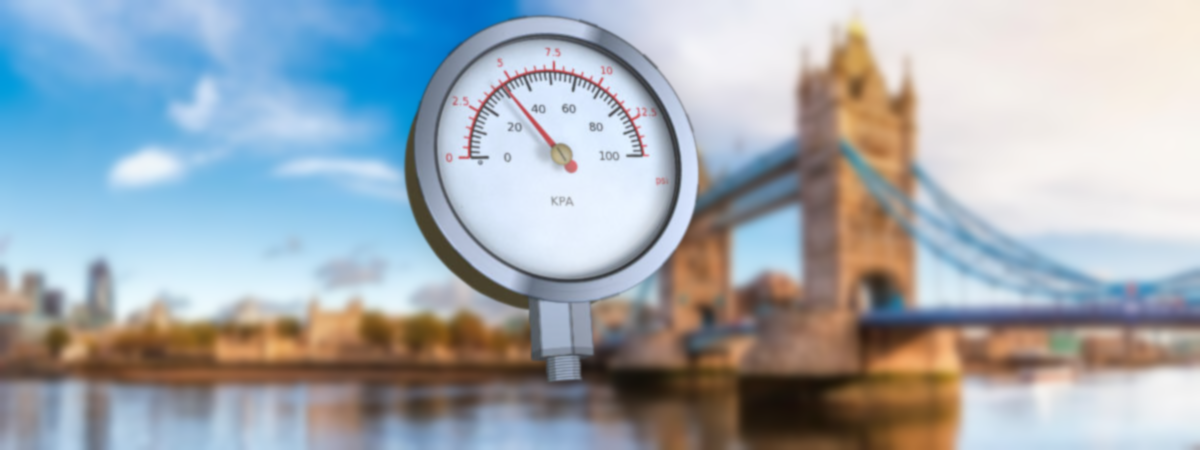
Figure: 30
